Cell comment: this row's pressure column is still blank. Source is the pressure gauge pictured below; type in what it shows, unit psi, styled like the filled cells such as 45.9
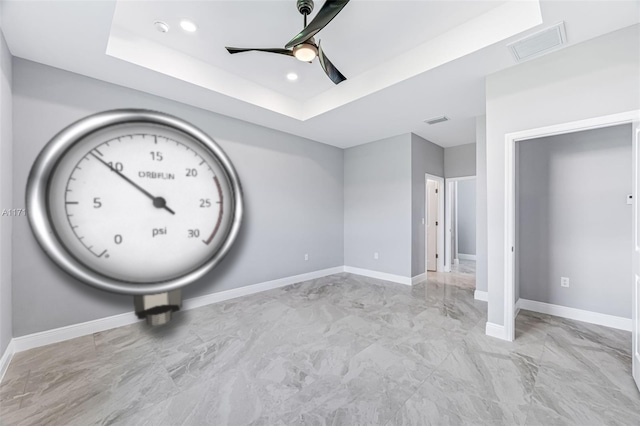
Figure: 9.5
